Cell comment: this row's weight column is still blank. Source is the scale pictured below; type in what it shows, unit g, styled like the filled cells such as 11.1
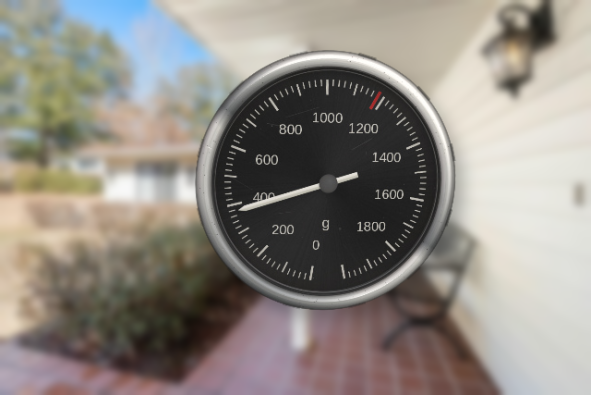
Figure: 380
